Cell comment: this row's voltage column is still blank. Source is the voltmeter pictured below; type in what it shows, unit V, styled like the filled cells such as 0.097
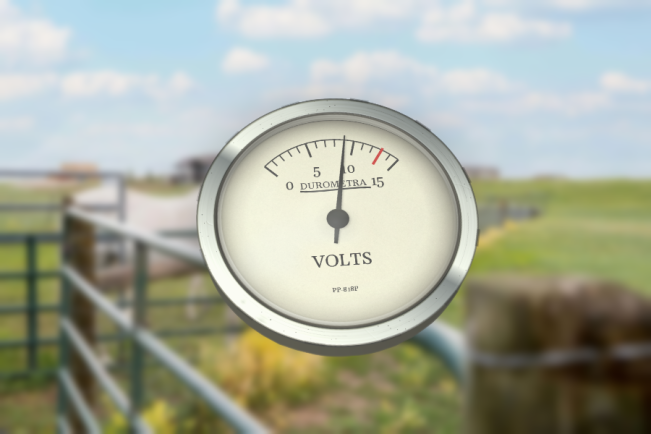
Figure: 9
